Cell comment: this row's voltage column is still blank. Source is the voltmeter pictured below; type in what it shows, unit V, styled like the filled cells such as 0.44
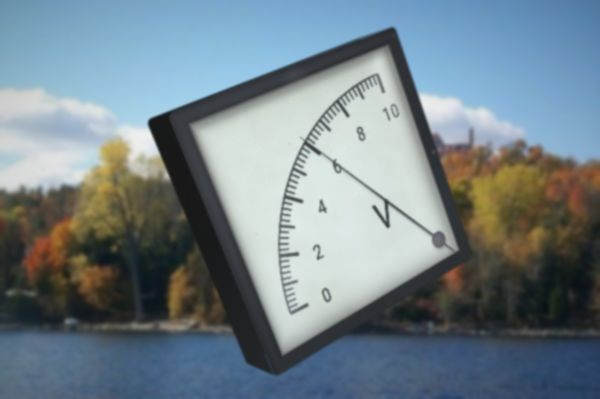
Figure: 6
